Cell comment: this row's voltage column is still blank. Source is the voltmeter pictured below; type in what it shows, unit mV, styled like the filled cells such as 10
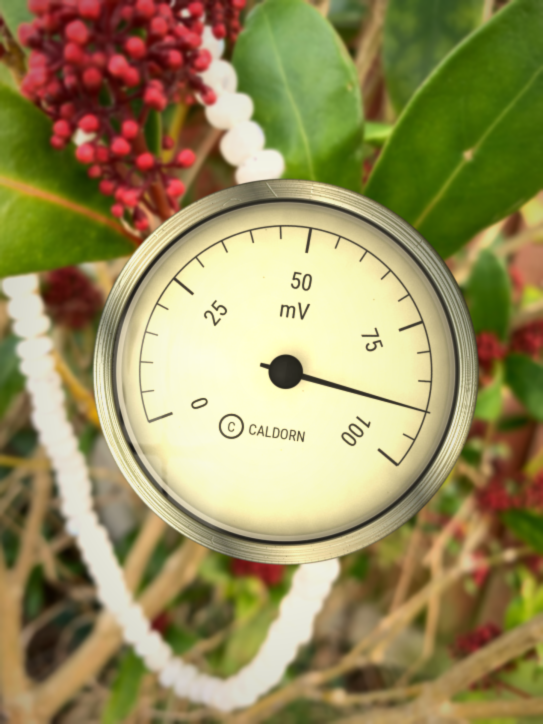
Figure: 90
